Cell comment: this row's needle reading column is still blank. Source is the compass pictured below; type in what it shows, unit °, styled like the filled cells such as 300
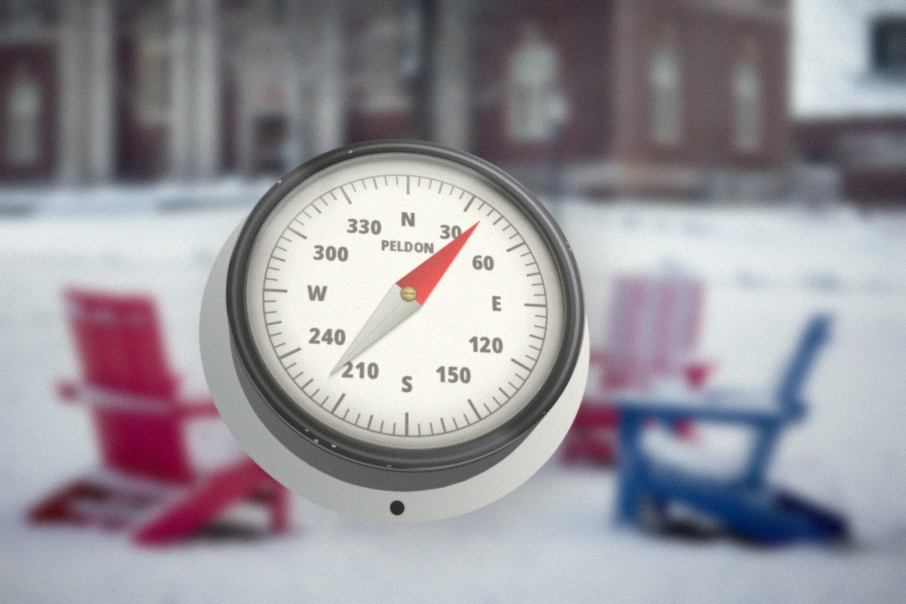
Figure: 40
